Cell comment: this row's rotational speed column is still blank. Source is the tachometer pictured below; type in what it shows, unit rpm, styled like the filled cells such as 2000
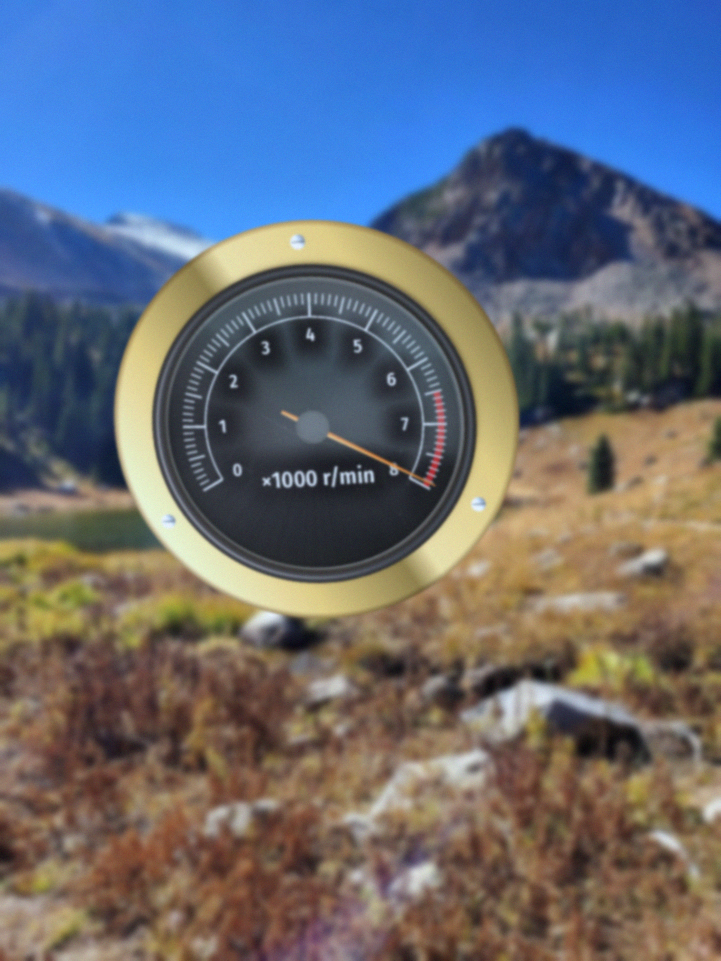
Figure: 7900
